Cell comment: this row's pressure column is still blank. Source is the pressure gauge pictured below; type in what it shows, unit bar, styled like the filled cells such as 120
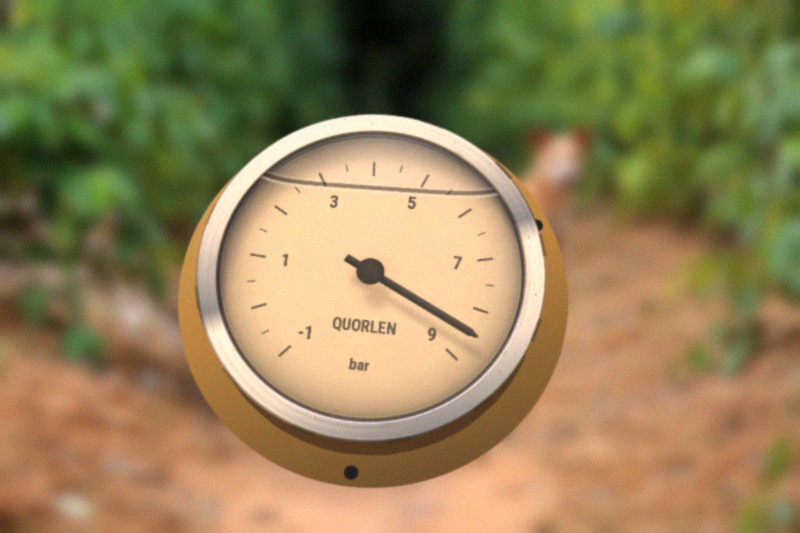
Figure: 8.5
